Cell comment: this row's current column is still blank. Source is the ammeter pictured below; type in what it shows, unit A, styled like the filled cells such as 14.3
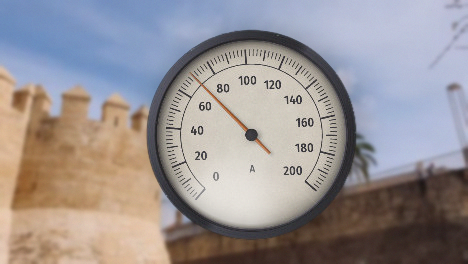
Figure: 70
